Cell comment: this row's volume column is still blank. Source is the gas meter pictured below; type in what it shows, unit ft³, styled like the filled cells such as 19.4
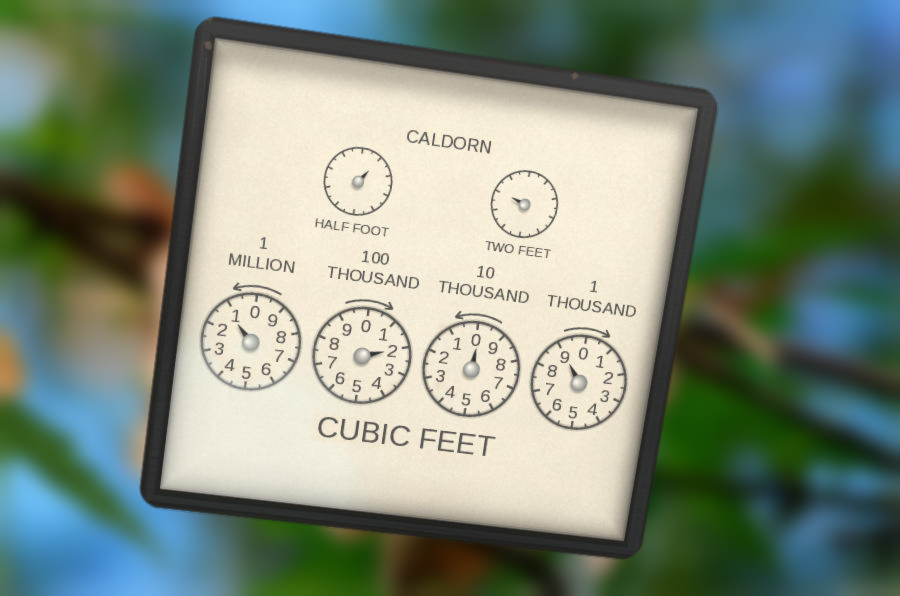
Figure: 119900
